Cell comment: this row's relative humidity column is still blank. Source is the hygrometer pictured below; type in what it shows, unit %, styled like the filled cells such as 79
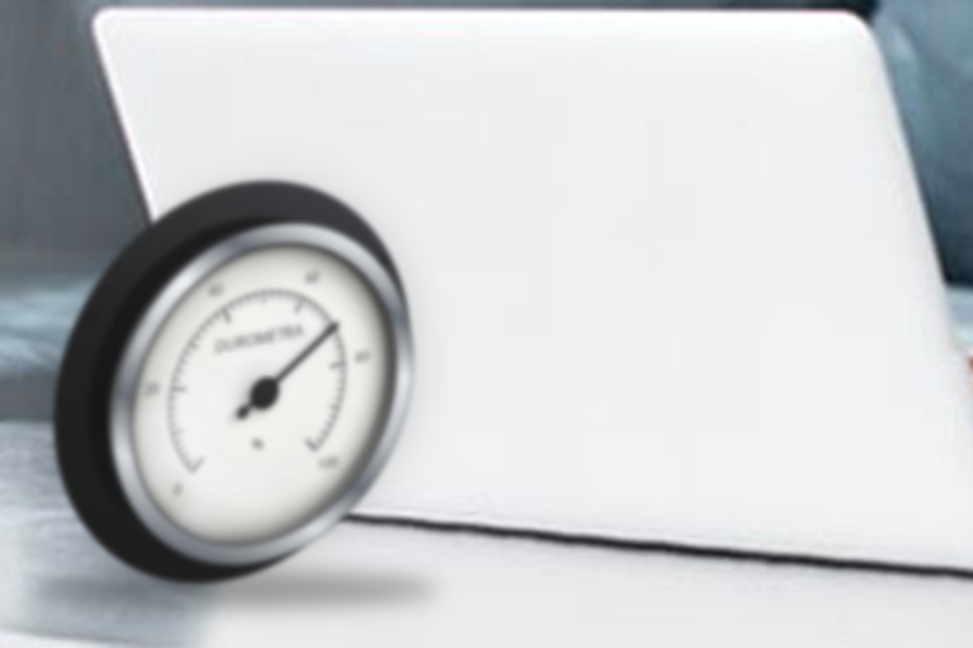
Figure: 70
